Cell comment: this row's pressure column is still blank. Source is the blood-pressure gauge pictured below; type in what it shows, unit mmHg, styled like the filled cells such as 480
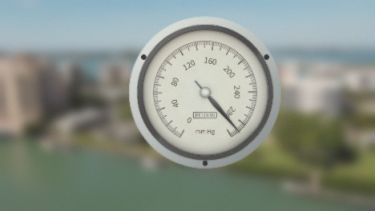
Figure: 290
